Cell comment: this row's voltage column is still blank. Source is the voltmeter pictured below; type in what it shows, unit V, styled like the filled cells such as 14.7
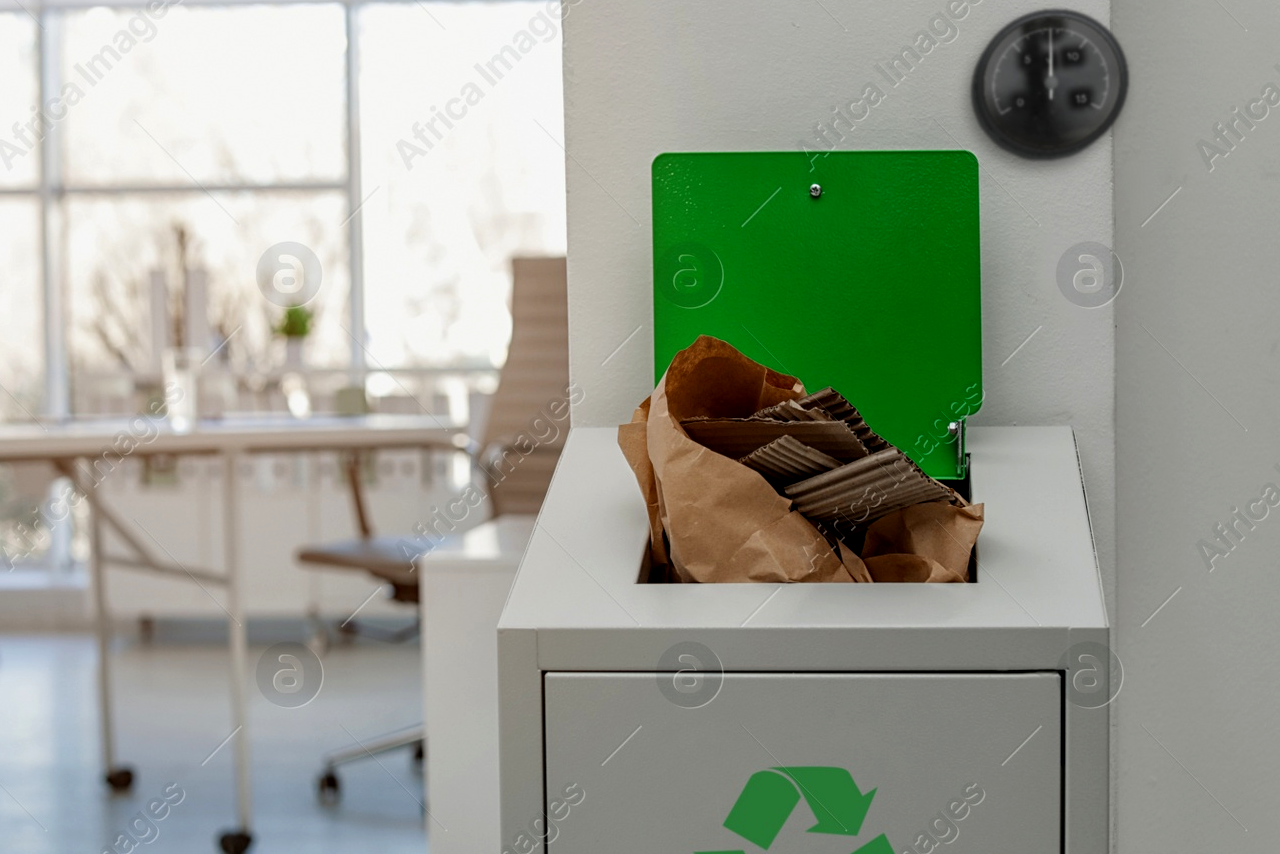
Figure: 7.5
